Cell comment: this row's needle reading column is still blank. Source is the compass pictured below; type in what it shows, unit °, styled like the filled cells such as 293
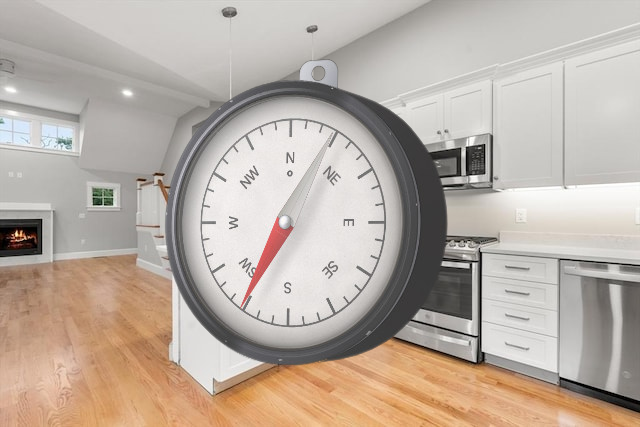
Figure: 210
